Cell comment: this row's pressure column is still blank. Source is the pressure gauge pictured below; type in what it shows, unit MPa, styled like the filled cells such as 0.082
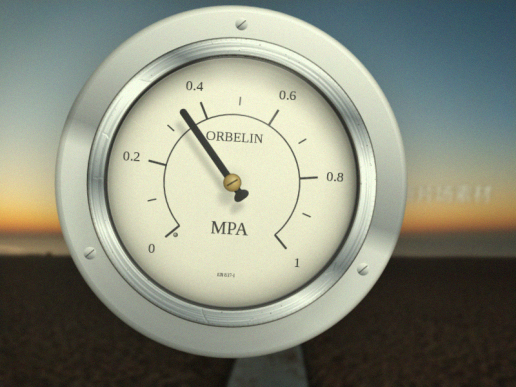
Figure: 0.35
